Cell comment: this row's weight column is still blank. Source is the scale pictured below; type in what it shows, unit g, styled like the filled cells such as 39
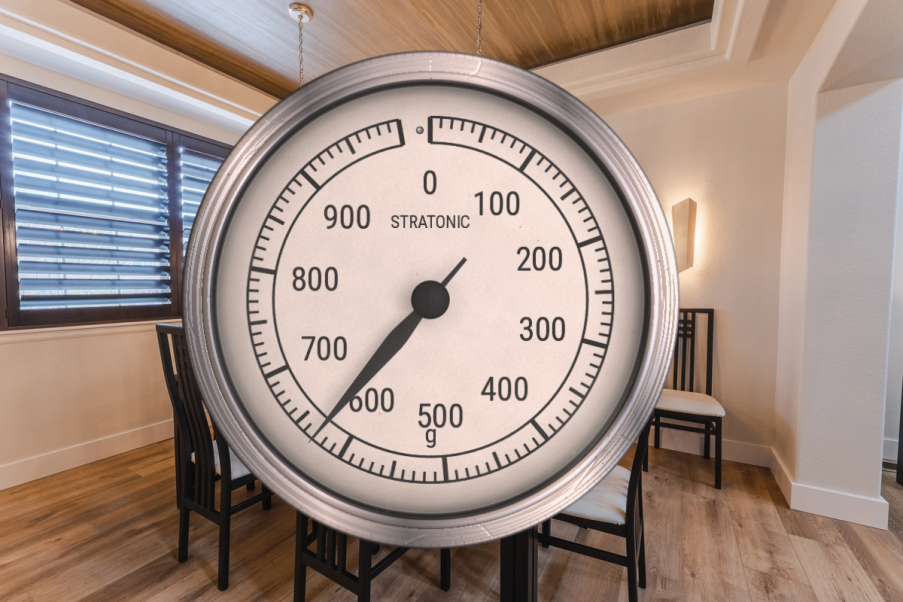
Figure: 630
